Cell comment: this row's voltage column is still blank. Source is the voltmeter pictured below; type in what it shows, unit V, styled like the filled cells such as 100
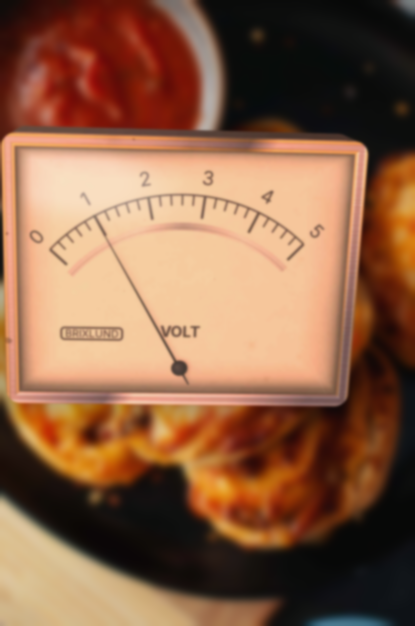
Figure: 1
